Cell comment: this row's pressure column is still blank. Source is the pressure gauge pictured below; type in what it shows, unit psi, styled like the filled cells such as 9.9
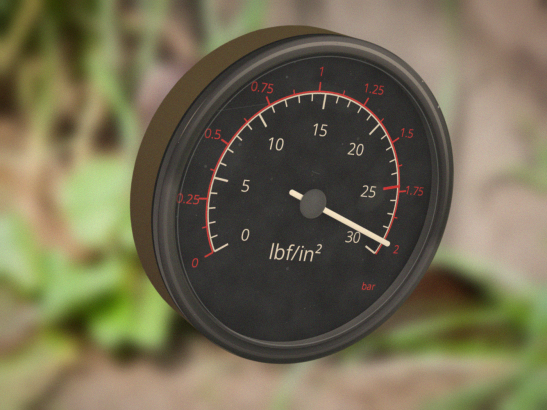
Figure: 29
